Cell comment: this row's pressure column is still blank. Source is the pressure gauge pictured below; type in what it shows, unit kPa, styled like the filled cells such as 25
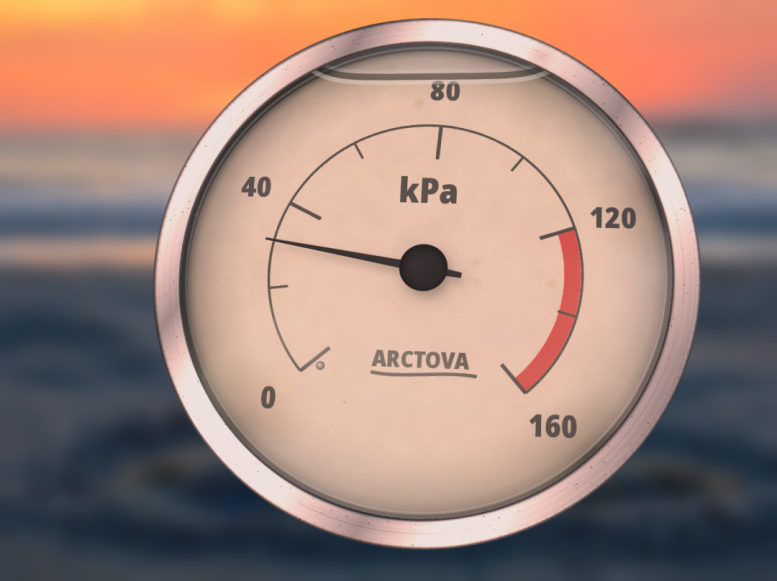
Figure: 30
